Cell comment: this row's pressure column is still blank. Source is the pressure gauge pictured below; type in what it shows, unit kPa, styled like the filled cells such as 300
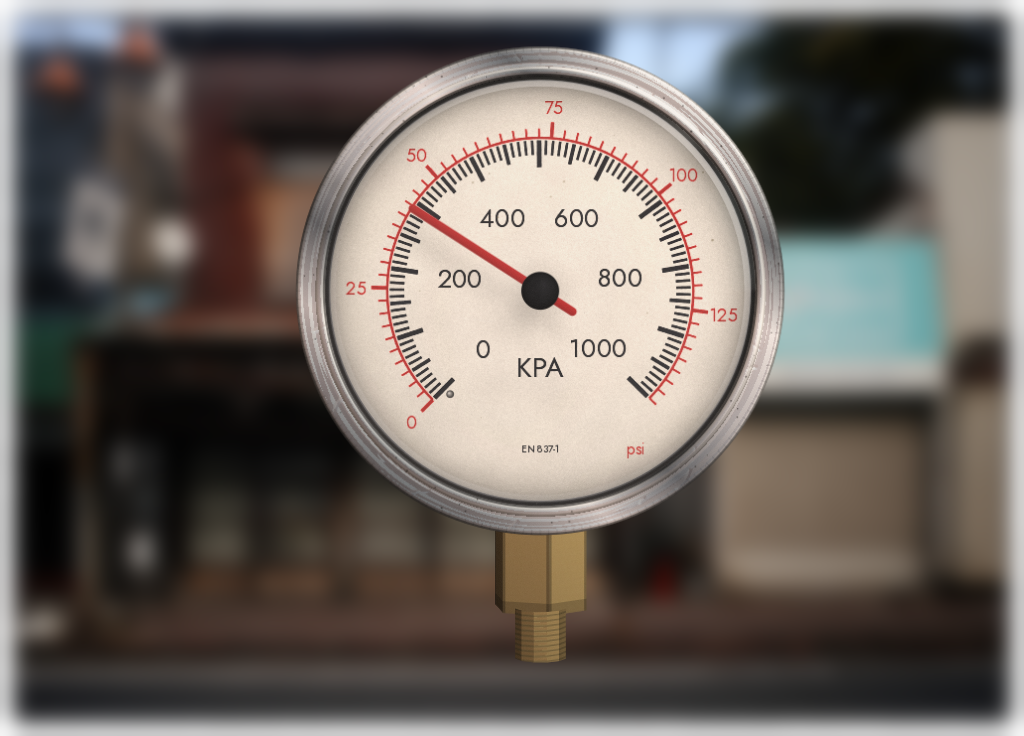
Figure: 290
